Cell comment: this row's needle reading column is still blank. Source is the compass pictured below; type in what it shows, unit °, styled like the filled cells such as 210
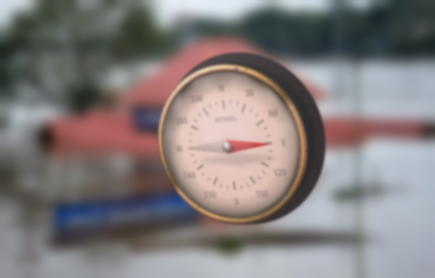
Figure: 90
